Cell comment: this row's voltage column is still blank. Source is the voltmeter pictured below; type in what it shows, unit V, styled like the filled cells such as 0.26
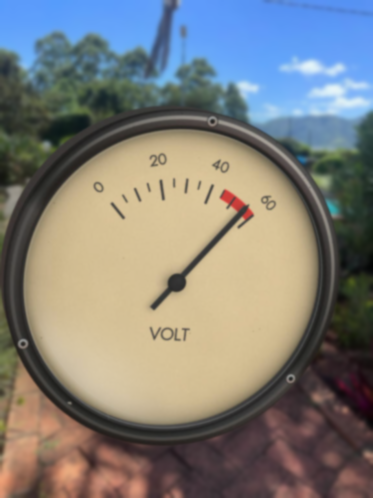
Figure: 55
